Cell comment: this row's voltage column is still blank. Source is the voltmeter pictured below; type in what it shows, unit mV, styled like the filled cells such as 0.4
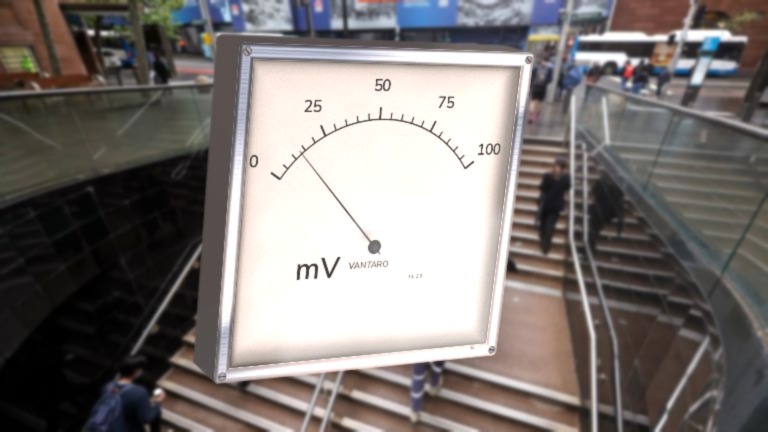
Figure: 12.5
